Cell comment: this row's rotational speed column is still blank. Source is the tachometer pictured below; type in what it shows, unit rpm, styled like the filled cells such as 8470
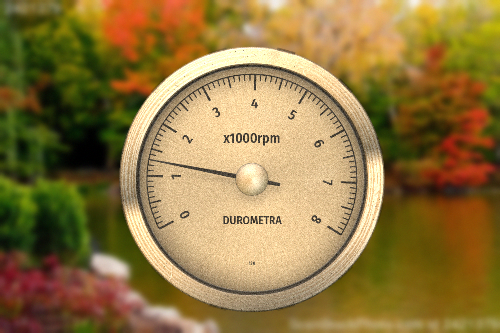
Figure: 1300
